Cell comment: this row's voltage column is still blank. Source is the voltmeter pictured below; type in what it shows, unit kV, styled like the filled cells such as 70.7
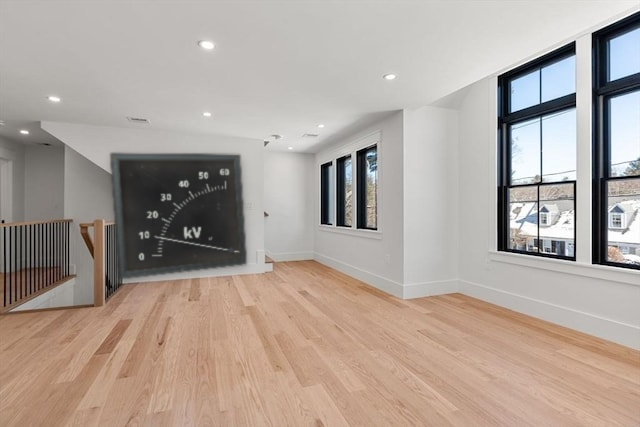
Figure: 10
